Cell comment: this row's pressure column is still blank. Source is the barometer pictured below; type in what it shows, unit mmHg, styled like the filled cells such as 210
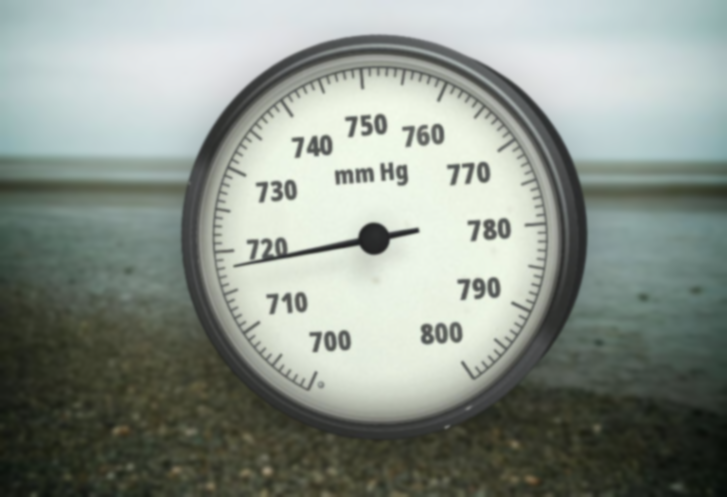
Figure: 718
